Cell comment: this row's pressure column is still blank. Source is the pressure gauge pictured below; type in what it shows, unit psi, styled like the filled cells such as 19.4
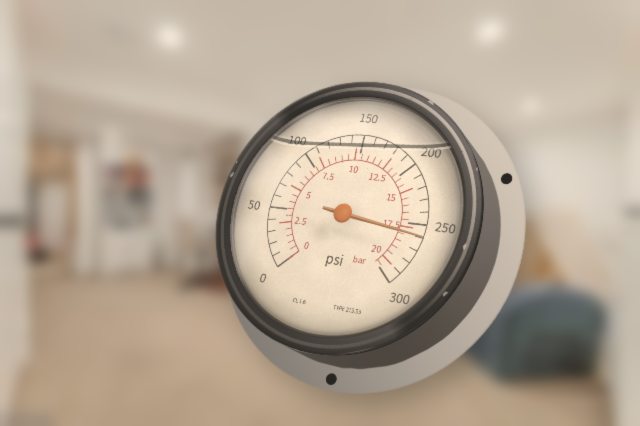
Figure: 260
